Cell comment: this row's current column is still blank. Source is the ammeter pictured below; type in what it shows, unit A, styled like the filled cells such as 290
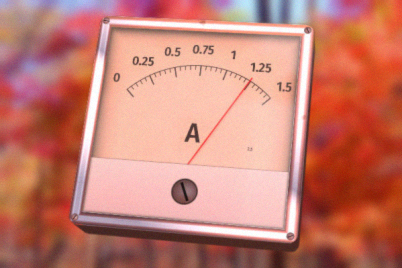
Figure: 1.25
